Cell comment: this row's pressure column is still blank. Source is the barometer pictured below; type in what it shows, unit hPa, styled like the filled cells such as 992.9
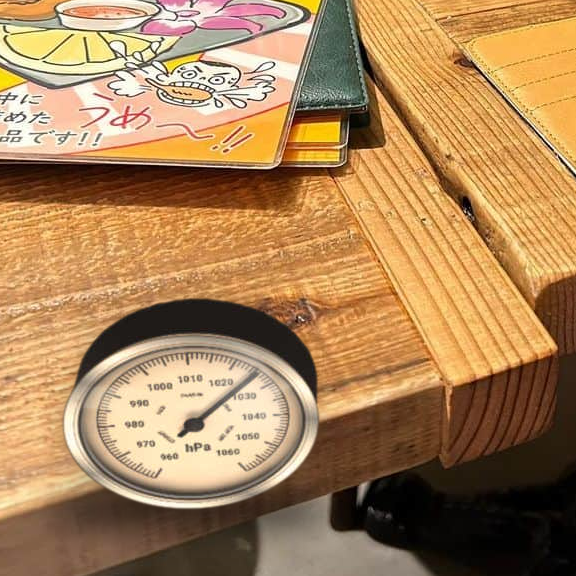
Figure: 1025
